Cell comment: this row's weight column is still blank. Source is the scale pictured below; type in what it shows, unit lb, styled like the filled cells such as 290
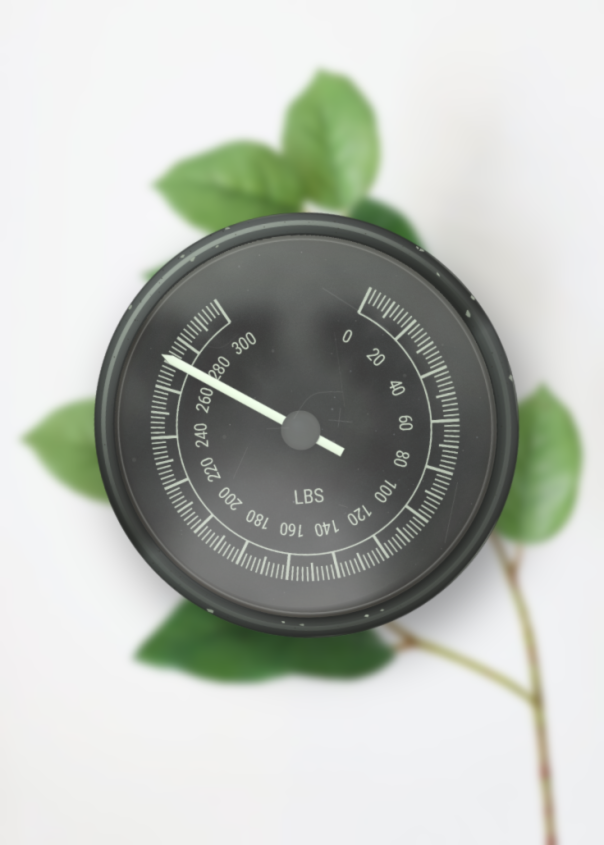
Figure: 272
